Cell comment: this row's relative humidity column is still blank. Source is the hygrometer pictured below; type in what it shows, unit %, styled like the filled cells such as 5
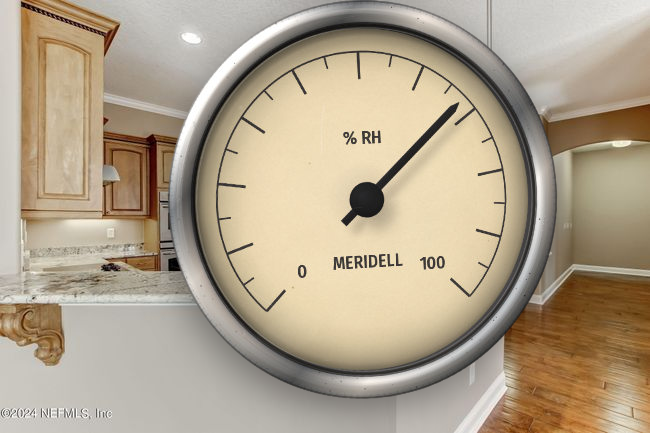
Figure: 67.5
